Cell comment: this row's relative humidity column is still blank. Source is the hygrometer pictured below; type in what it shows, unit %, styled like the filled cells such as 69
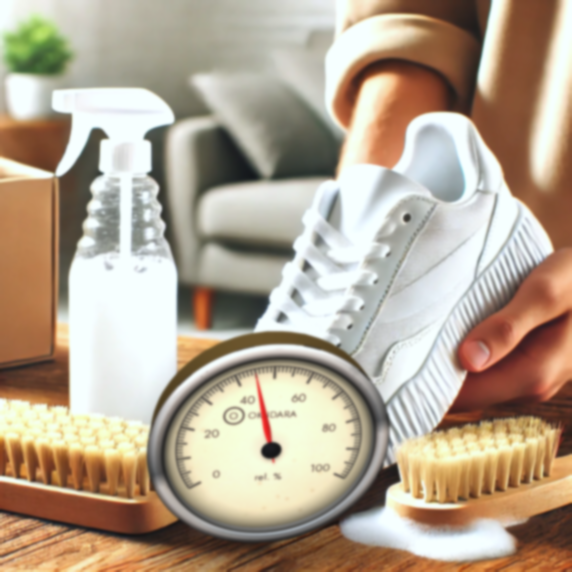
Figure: 45
